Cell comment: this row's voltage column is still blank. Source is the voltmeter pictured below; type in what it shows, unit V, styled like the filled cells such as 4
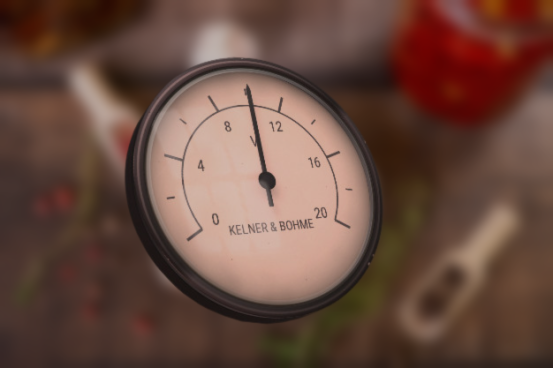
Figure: 10
